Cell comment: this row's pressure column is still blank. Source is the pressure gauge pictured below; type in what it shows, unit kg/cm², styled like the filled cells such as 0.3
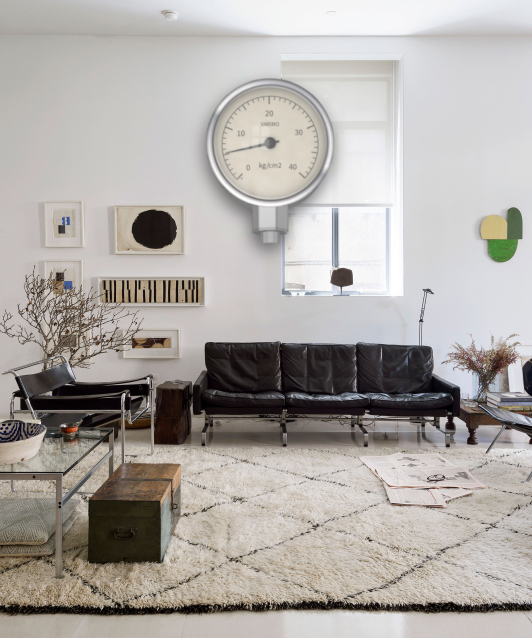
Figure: 5
